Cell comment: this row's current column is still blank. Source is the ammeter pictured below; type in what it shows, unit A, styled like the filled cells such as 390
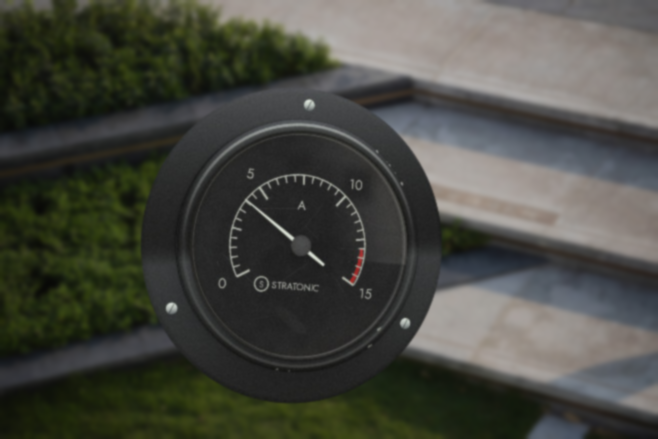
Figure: 4
